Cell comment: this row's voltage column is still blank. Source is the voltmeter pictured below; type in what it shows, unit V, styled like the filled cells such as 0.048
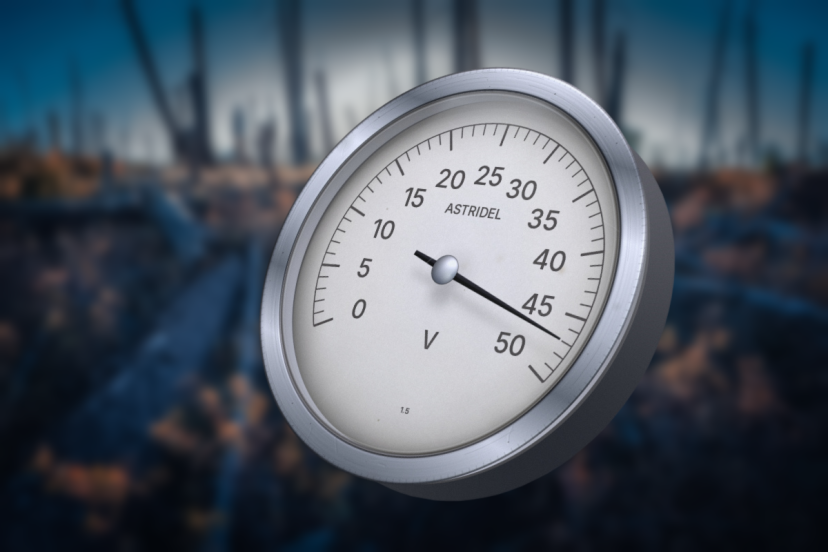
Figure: 47
